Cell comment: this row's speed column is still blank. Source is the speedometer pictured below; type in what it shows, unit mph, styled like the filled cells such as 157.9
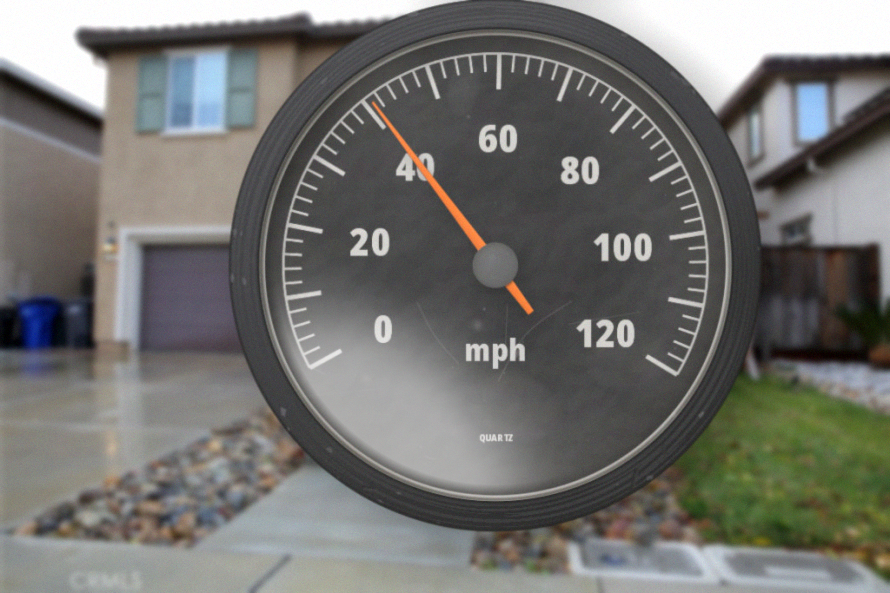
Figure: 41
